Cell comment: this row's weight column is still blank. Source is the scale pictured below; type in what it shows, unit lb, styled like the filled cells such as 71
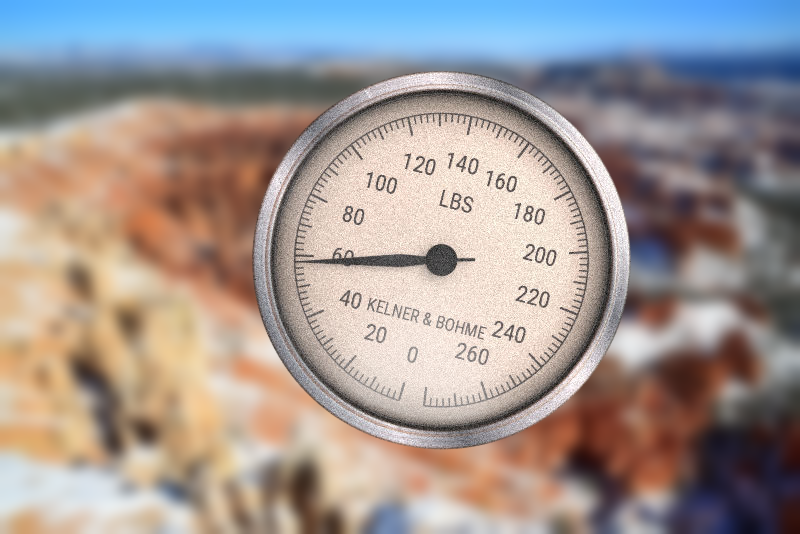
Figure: 58
